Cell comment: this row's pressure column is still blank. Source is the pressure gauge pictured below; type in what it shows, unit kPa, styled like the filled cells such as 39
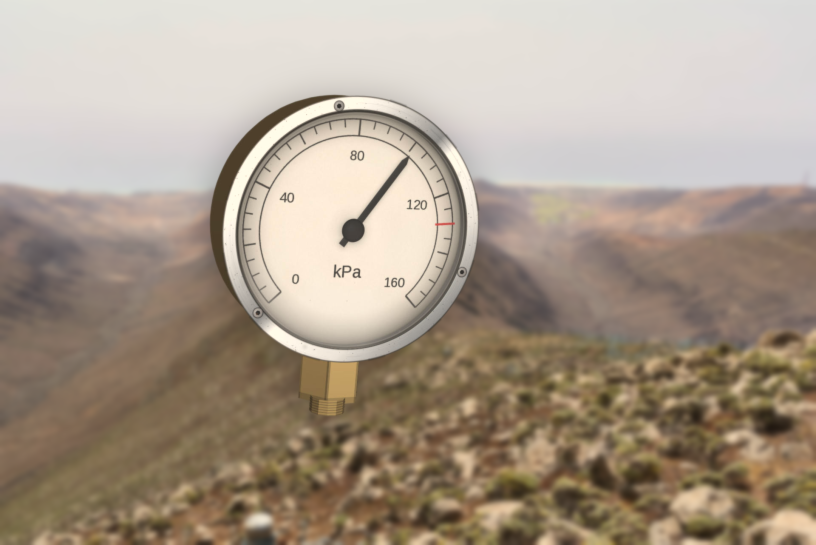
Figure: 100
